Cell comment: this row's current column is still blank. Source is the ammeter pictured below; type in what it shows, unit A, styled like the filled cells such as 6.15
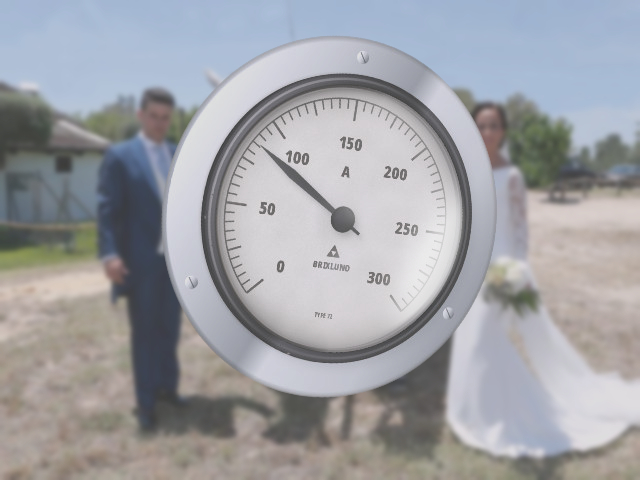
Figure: 85
